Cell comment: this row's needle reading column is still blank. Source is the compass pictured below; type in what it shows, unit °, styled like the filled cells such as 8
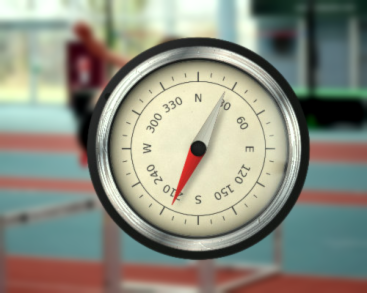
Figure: 205
